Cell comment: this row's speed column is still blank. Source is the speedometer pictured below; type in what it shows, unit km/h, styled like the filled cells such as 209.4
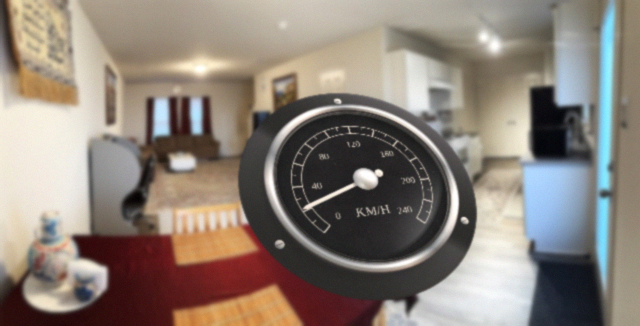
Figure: 20
